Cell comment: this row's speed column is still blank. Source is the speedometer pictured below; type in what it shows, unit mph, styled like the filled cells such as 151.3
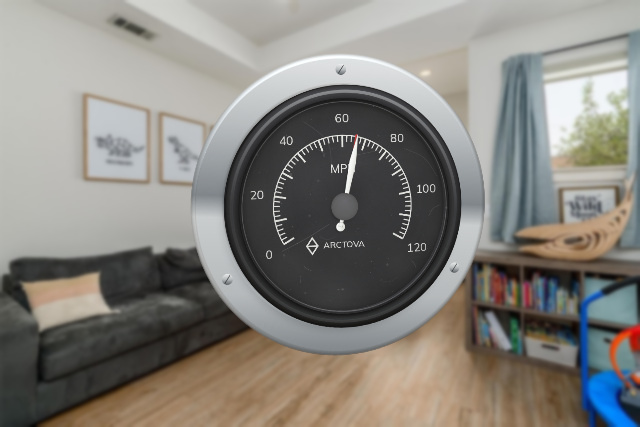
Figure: 66
